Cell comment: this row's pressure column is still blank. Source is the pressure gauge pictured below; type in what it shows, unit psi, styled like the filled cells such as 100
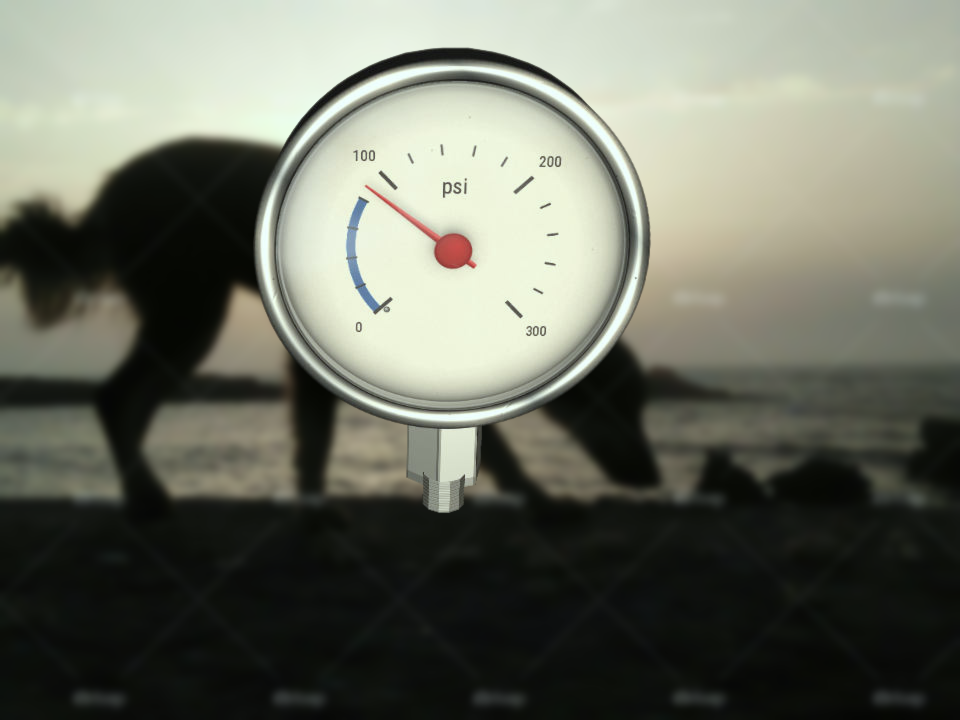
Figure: 90
